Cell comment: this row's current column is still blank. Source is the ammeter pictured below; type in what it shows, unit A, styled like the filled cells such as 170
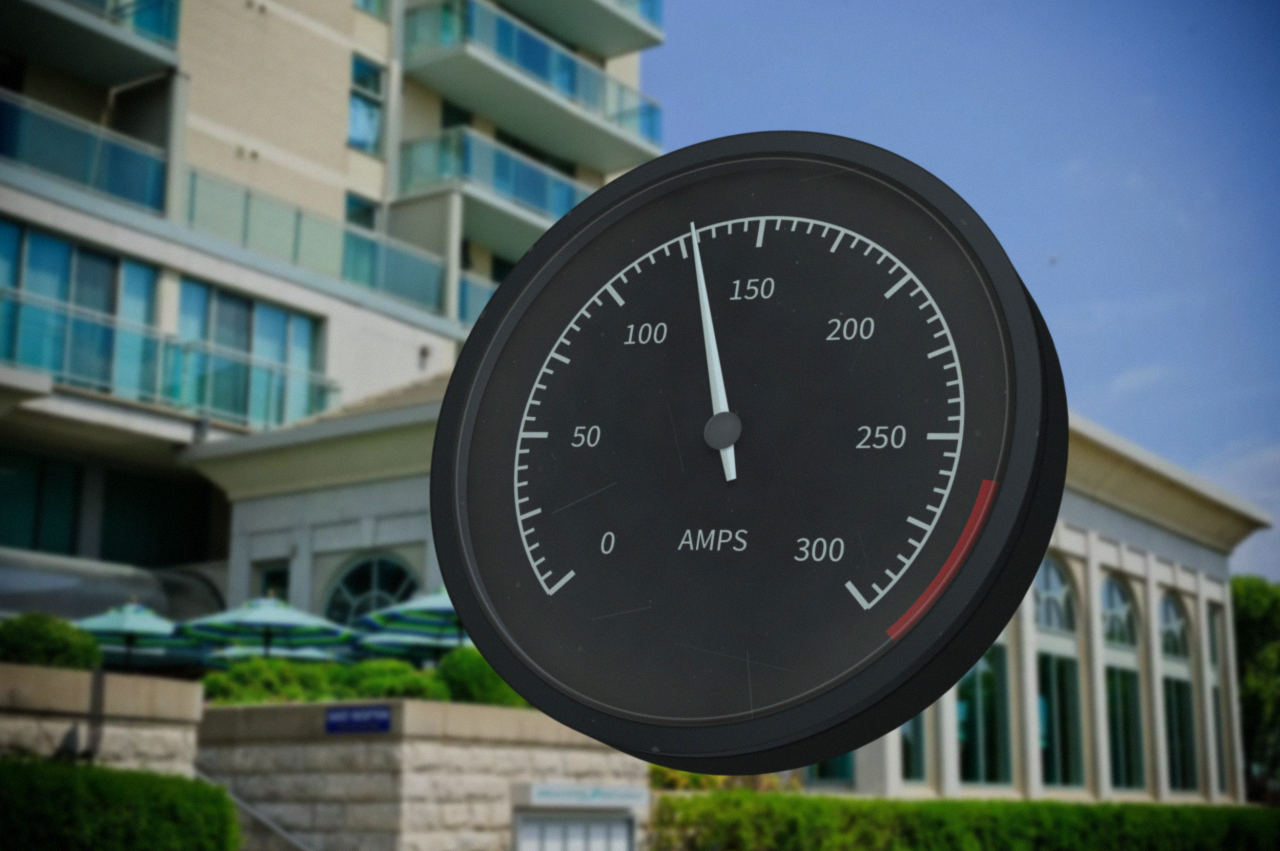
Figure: 130
